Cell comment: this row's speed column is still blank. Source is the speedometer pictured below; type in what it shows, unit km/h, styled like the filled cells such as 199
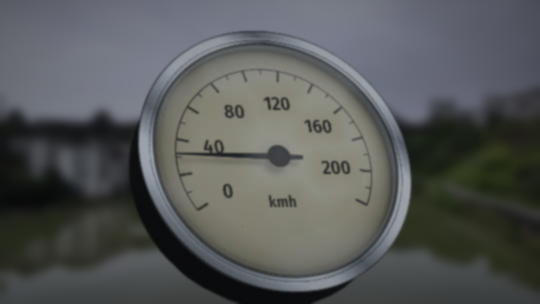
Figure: 30
